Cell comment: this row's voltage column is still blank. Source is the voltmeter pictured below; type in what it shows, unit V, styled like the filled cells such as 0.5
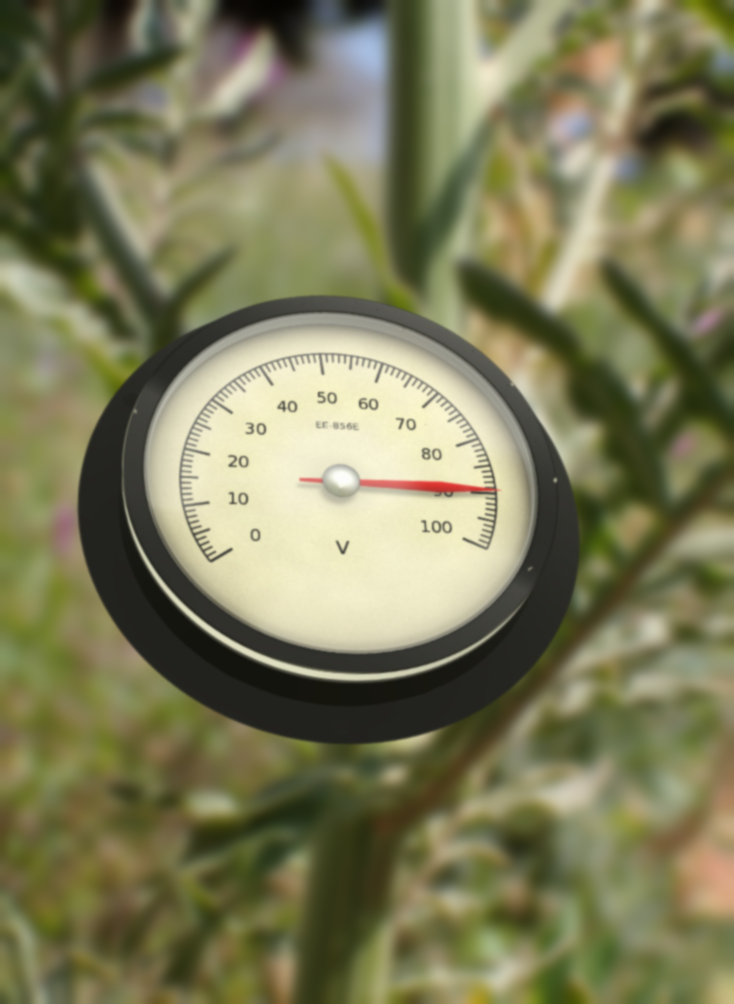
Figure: 90
